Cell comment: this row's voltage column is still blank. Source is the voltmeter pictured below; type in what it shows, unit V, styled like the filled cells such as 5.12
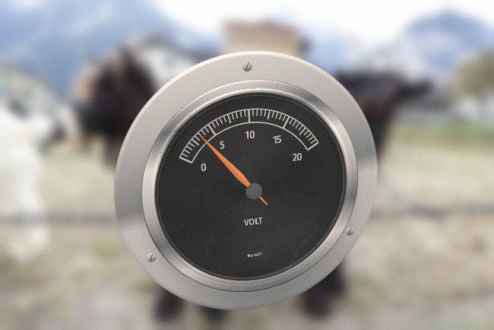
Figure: 3.5
